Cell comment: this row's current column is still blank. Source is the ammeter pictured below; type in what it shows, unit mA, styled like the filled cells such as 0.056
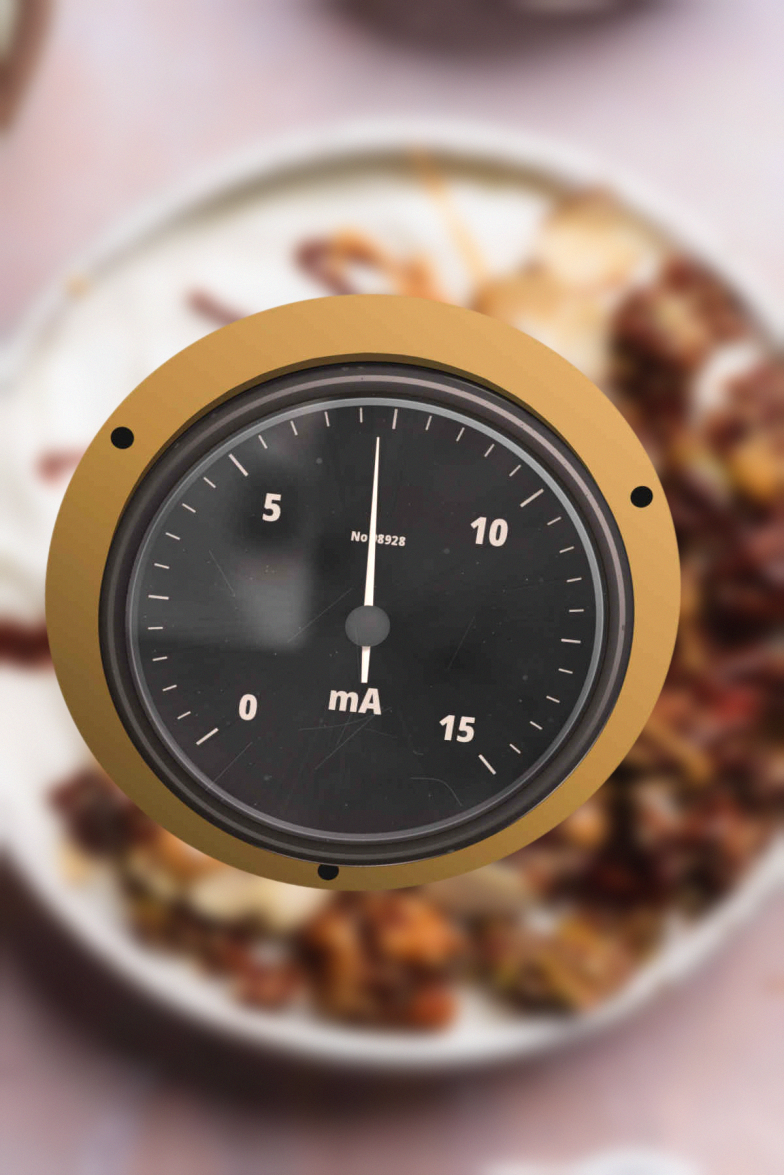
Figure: 7.25
